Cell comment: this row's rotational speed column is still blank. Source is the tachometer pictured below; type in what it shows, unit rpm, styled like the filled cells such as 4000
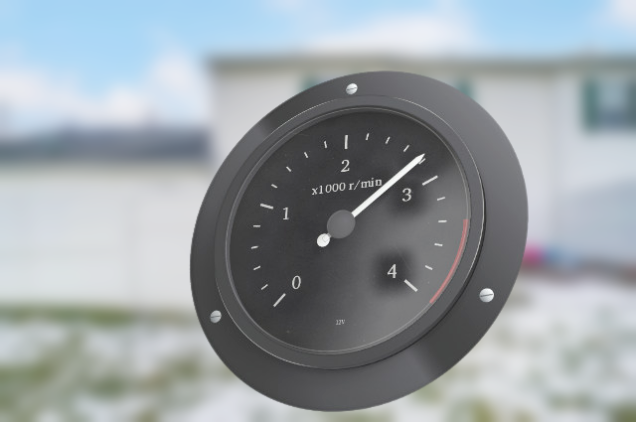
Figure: 2800
